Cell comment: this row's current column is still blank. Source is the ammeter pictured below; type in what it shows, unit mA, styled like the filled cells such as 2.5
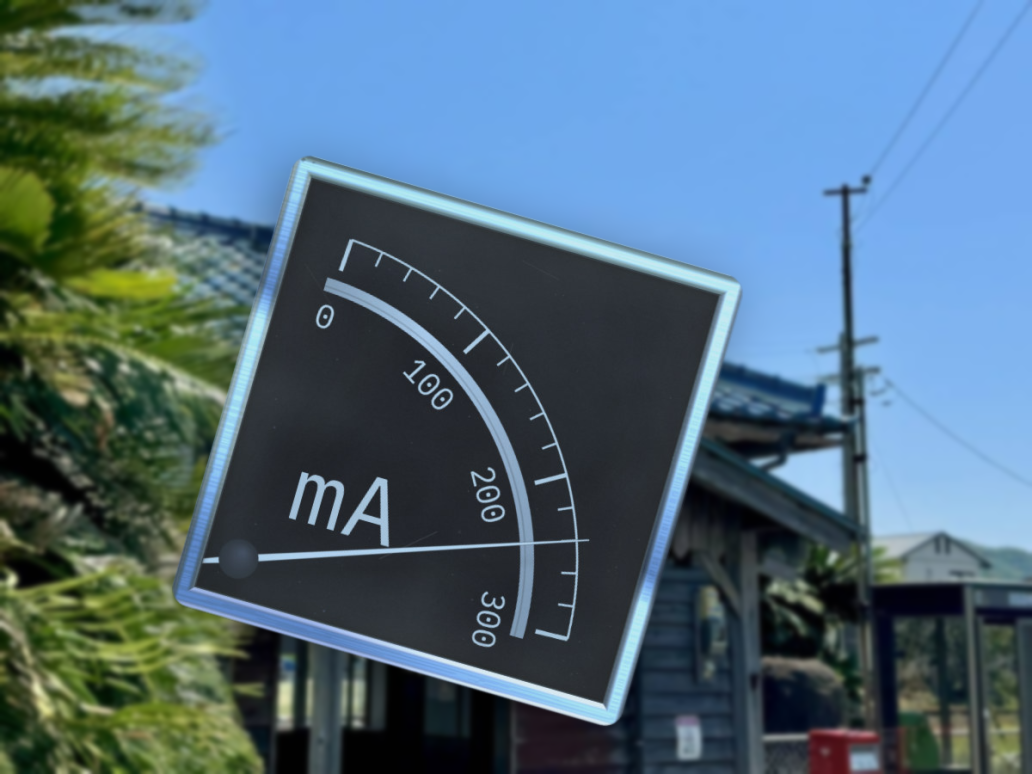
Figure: 240
